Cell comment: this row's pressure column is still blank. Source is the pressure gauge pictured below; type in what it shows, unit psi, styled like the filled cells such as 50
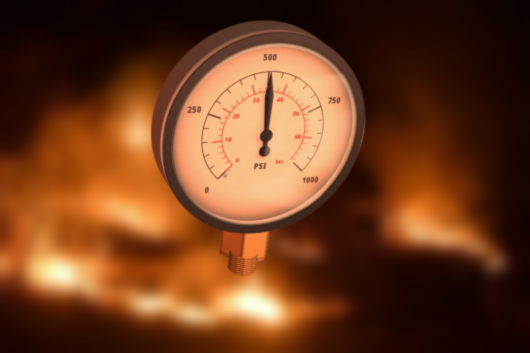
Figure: 500
